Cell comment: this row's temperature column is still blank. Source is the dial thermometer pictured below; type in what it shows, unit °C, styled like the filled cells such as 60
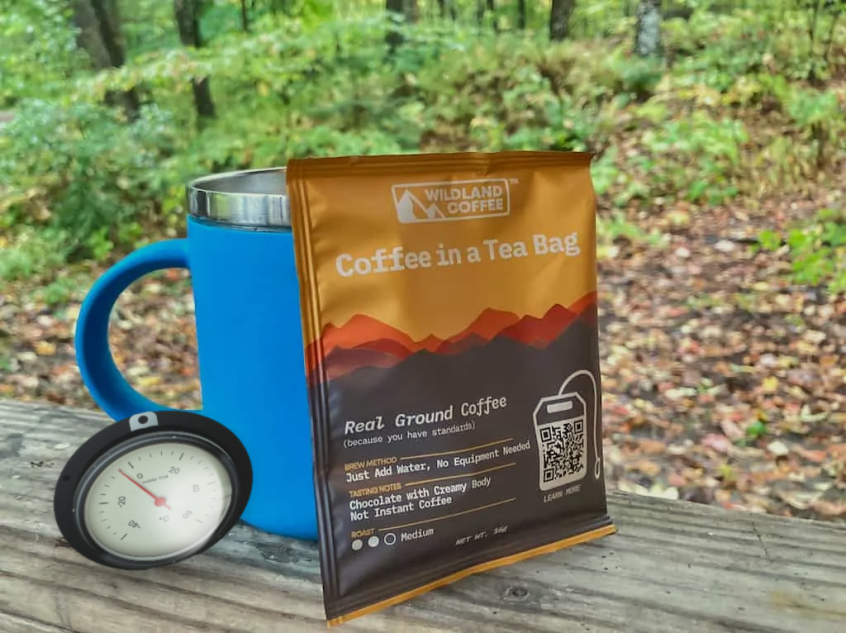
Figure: -4
